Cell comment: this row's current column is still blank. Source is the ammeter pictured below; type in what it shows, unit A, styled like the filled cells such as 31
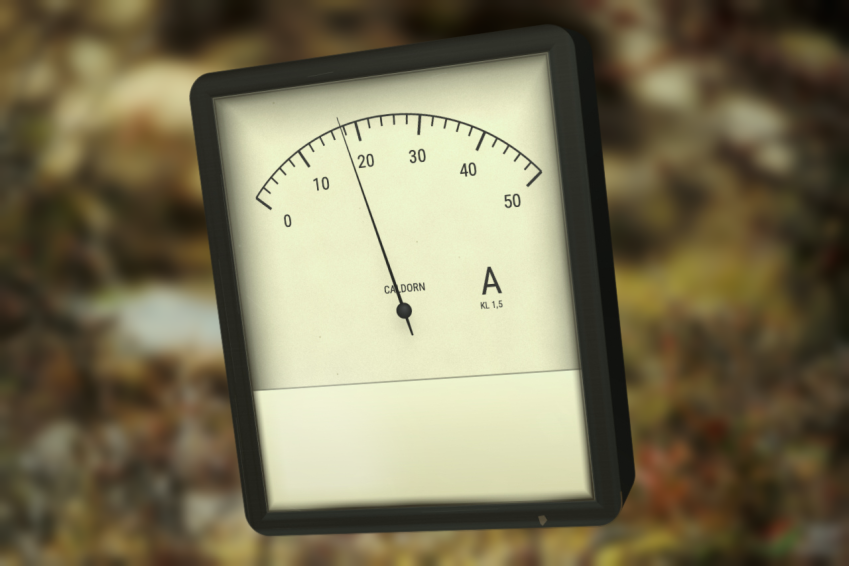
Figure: 18
